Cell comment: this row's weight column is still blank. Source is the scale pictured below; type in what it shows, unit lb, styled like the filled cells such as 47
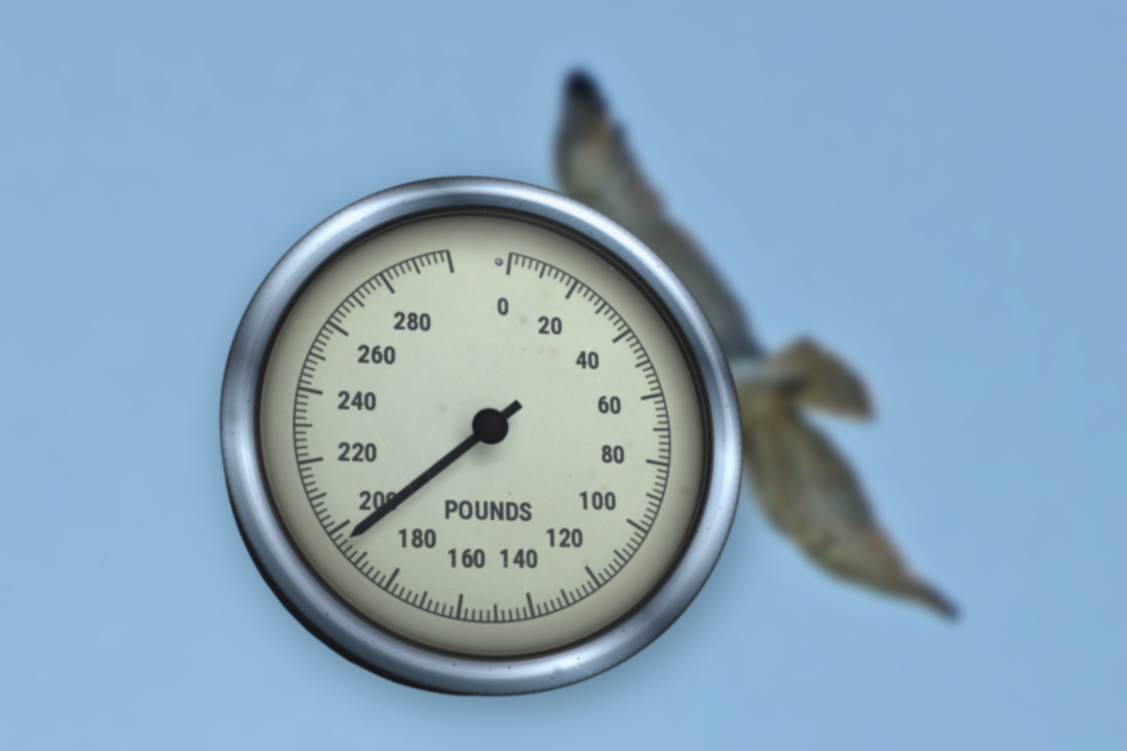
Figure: 196
